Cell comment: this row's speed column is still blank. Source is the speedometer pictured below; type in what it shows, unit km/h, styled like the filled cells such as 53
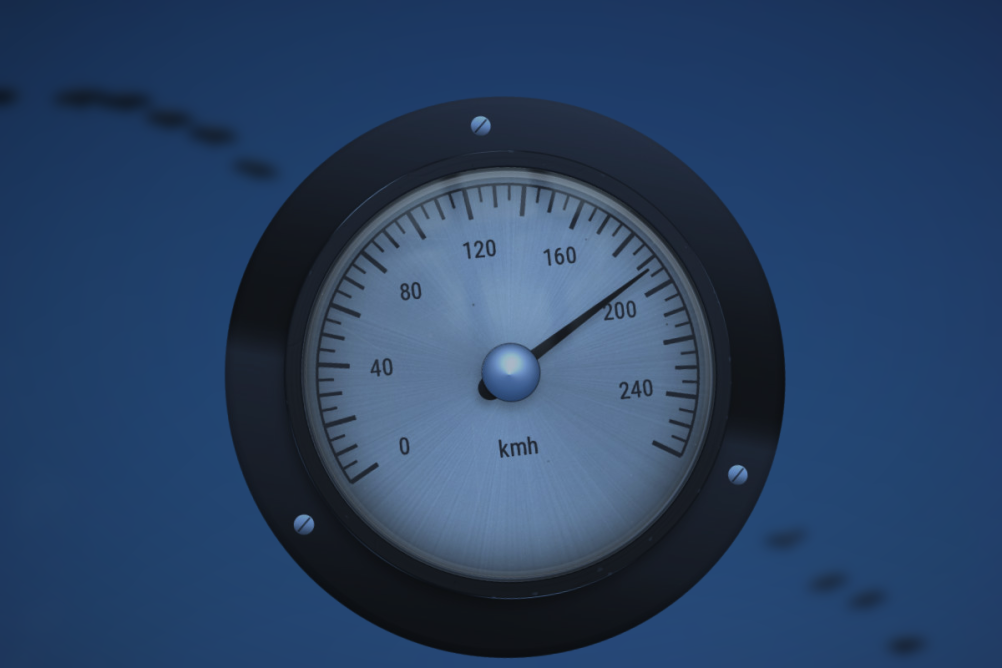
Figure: 192.5
